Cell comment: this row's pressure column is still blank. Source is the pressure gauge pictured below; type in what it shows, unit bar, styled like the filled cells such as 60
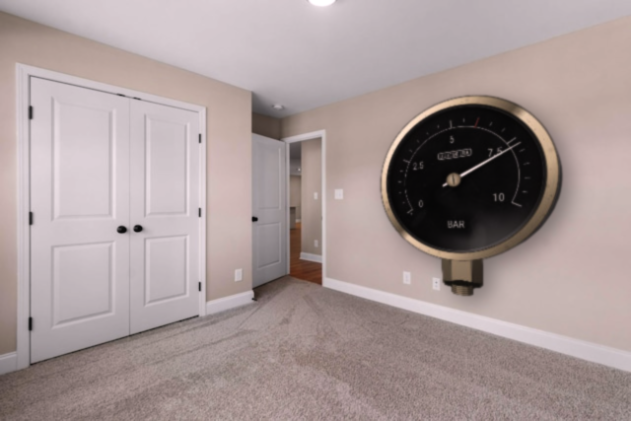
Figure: 7.75
